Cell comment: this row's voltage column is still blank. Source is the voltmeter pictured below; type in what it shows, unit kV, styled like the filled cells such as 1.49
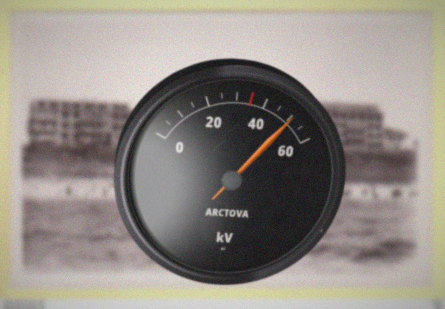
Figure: 50
